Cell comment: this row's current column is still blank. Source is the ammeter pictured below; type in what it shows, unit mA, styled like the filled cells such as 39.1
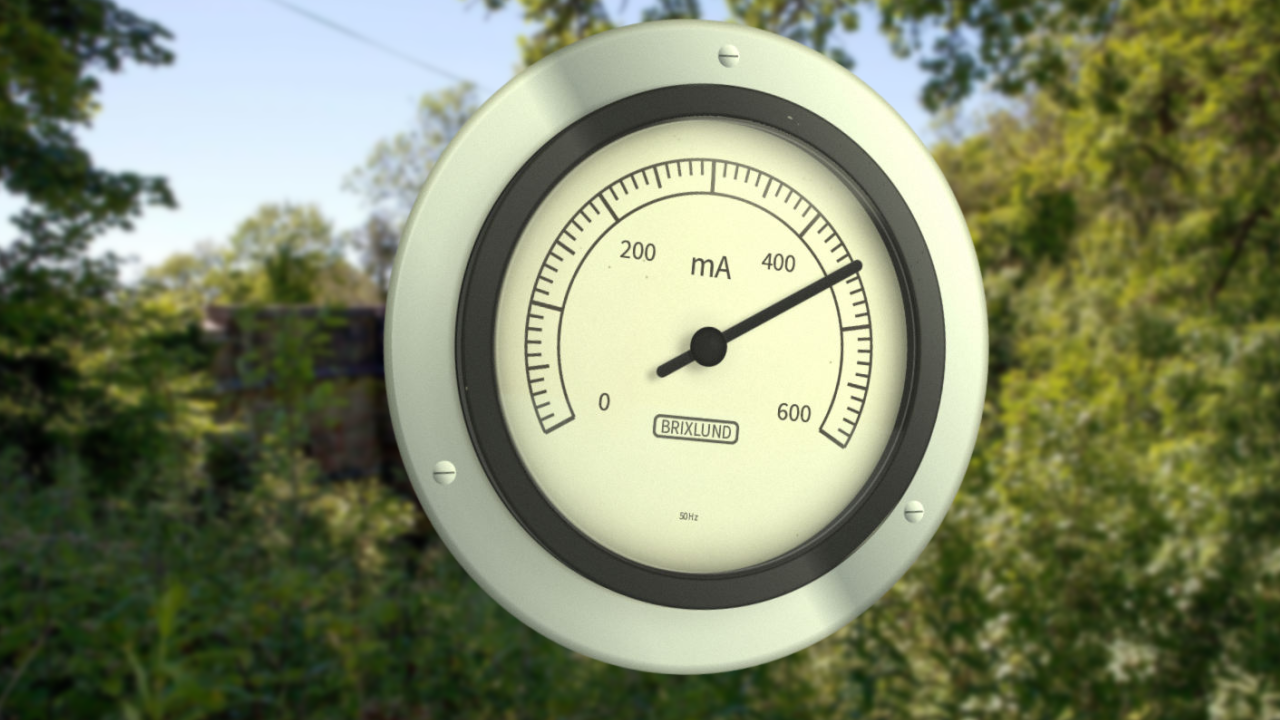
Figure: 450
